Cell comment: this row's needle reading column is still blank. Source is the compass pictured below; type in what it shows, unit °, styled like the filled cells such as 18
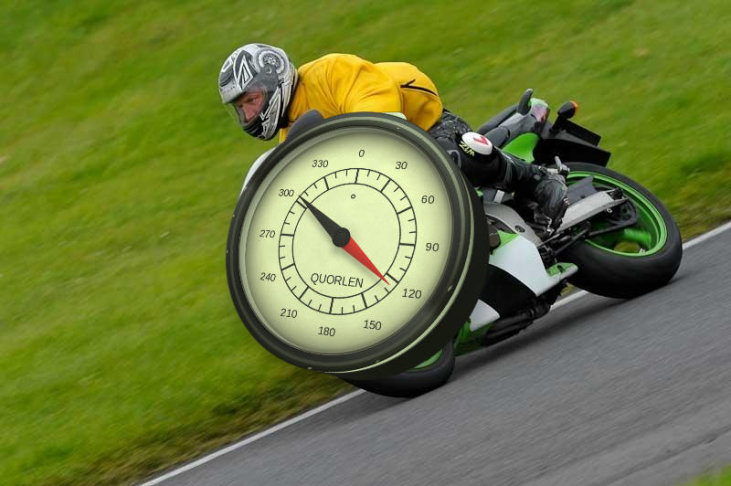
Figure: 125
